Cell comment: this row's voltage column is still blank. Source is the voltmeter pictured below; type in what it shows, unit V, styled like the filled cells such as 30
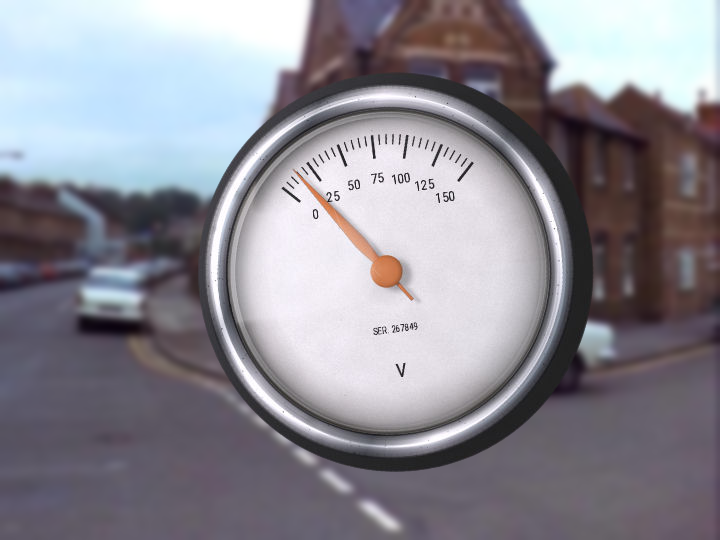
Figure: 15
